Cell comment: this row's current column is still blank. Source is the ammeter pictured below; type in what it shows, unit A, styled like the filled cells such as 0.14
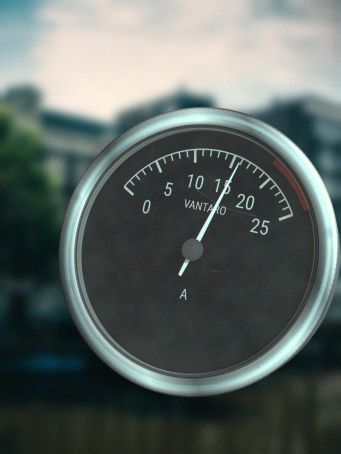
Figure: 16
